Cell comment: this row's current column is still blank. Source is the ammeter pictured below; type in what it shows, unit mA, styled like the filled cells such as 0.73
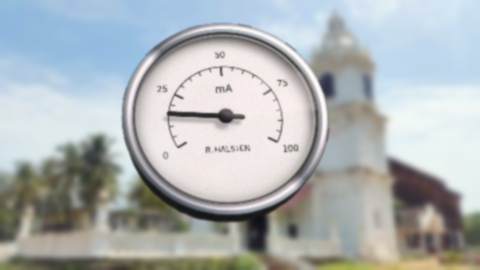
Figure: 15
